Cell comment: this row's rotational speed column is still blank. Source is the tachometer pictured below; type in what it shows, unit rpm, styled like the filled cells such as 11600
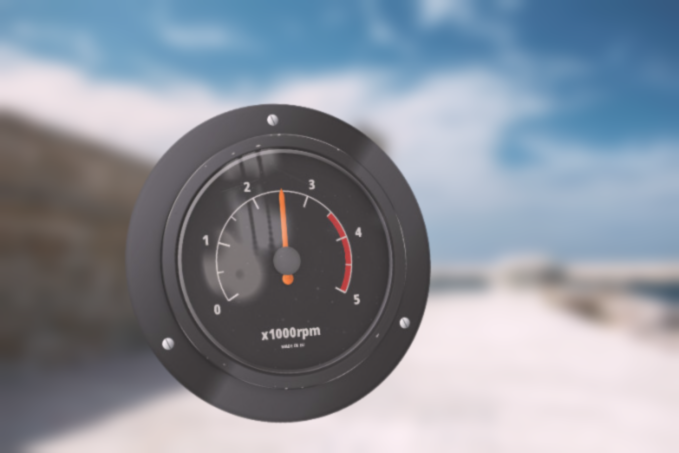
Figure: 2500
